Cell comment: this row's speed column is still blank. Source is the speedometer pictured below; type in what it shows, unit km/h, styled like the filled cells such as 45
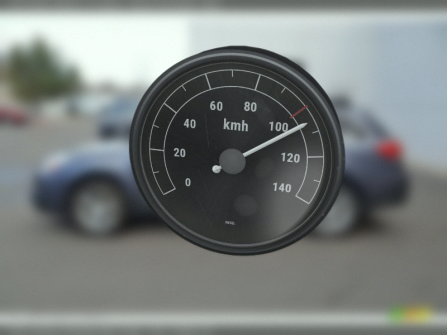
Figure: 105
